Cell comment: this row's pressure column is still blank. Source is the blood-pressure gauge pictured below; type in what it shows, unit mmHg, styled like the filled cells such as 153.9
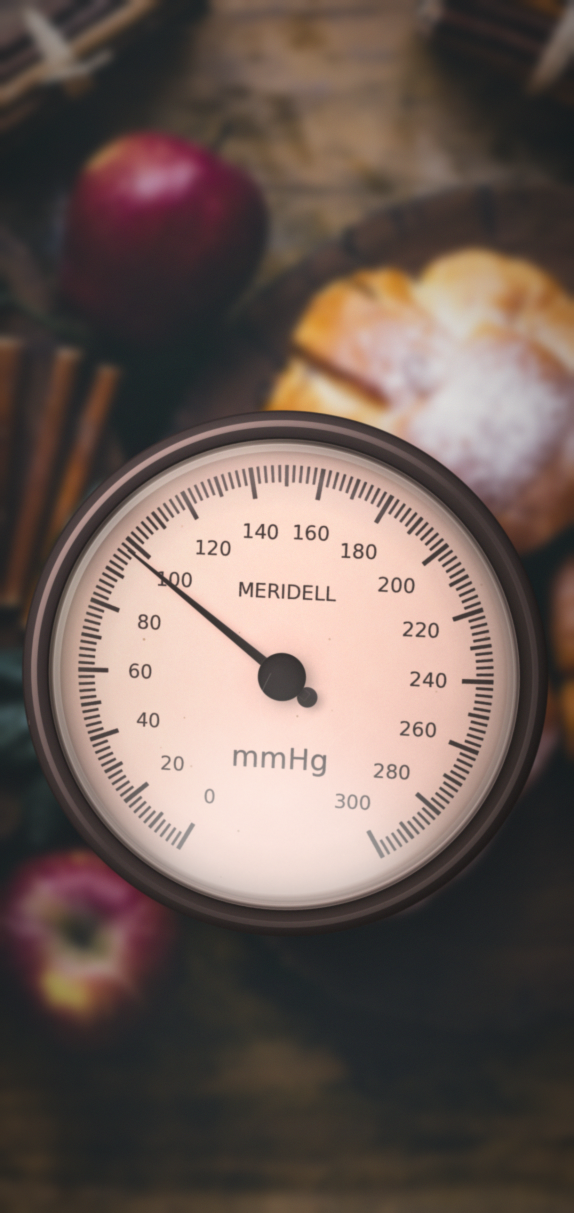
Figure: 98
